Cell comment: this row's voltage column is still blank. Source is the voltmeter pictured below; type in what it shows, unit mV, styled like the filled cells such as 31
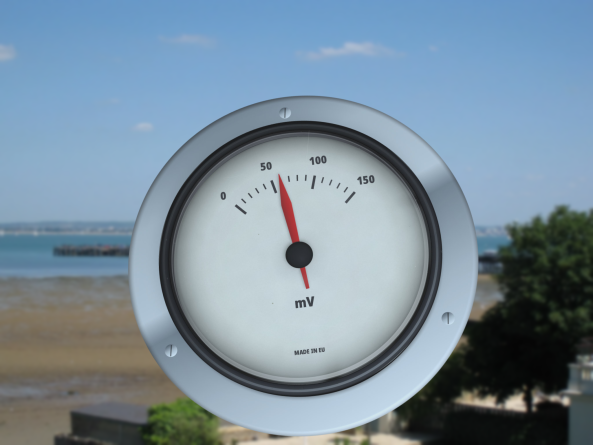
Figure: 60
